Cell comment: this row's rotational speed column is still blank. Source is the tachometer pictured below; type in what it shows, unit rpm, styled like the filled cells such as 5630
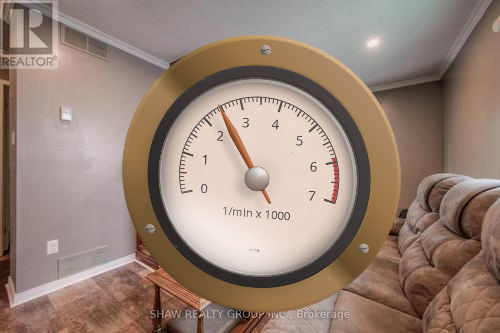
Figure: 2500
